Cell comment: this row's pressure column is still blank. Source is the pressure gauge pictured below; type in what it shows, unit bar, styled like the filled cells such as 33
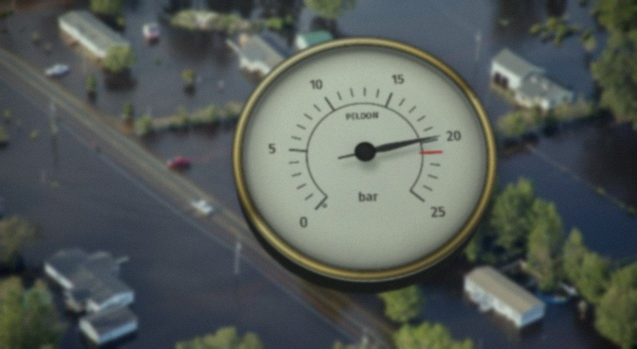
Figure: 20
